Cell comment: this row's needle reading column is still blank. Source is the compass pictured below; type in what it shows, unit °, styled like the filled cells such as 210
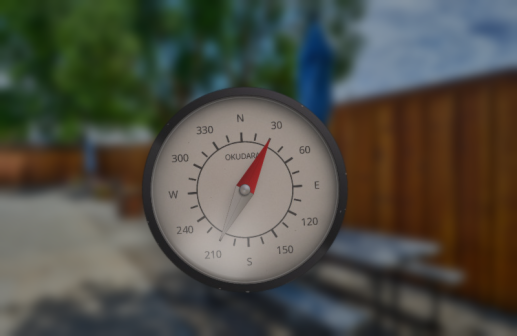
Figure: 30
